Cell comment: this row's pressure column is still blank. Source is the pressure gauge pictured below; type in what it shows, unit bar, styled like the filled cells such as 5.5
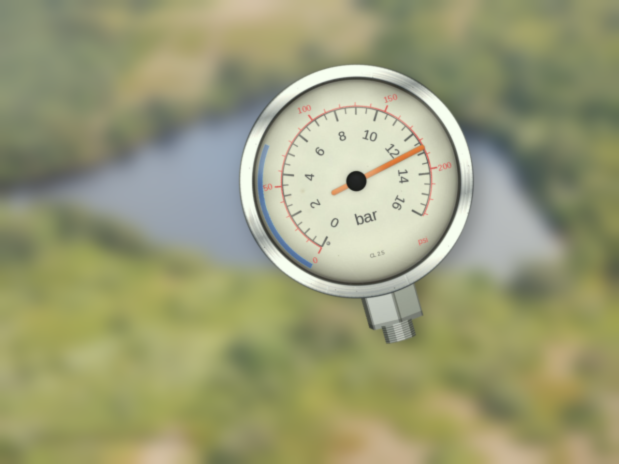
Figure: 12.75
